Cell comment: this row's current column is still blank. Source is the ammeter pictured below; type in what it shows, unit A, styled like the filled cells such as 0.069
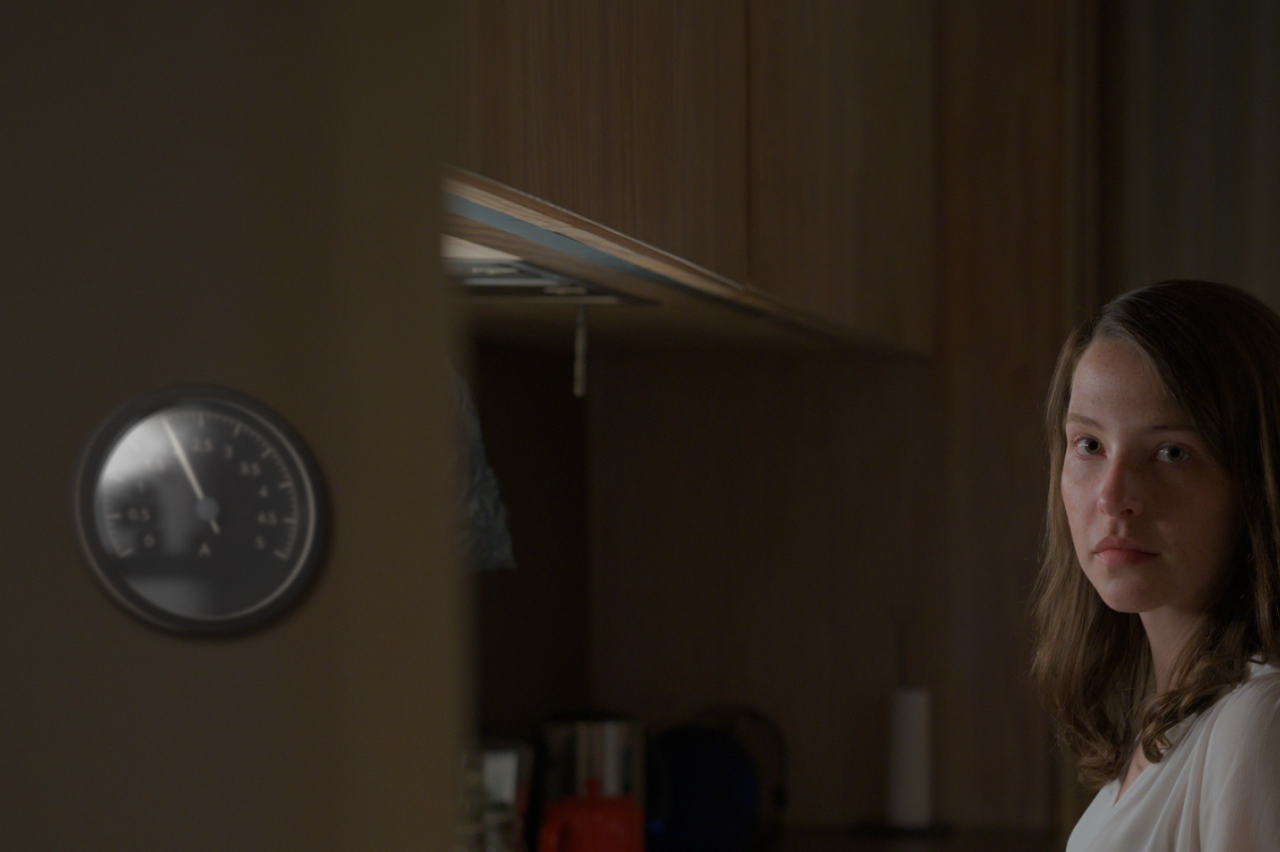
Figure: 2
